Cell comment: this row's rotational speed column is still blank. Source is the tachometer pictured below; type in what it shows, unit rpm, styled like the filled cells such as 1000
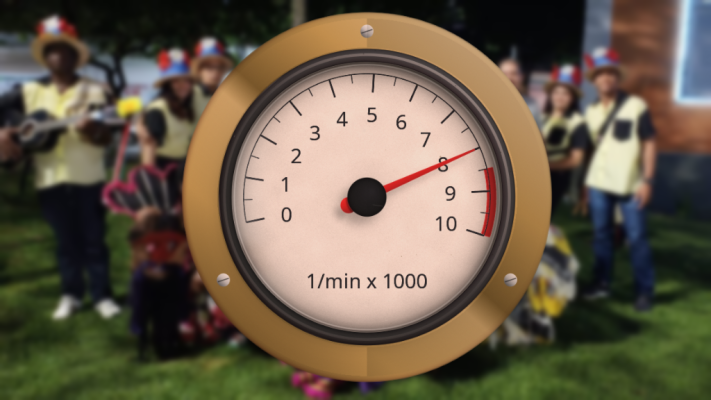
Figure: 8000
